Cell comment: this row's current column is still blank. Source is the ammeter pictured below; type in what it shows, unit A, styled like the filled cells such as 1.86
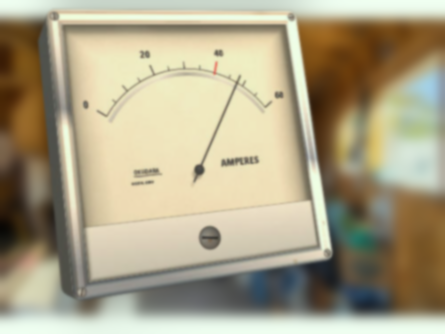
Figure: 47.5
